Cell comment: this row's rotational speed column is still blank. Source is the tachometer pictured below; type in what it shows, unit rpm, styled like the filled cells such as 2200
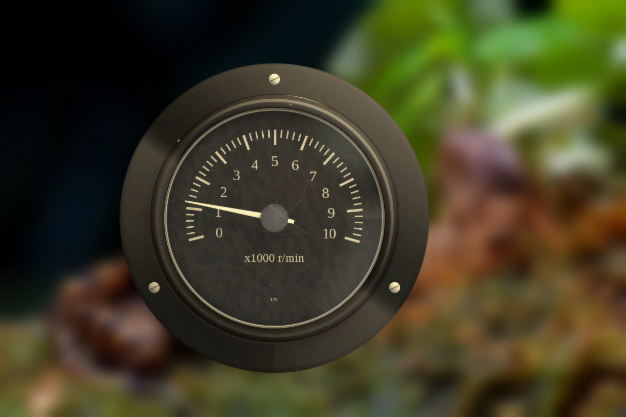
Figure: 1200
